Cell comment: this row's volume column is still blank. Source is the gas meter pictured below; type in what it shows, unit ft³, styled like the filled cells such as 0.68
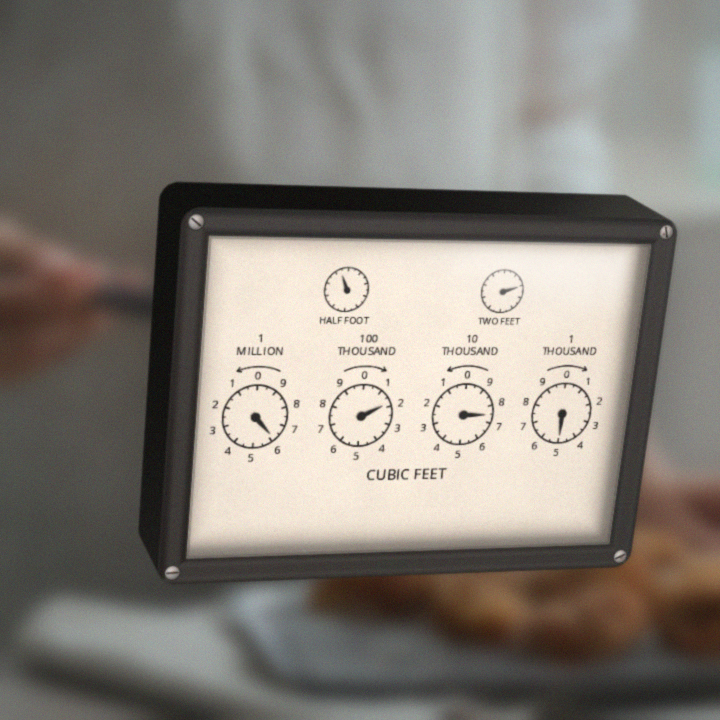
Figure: 617500
